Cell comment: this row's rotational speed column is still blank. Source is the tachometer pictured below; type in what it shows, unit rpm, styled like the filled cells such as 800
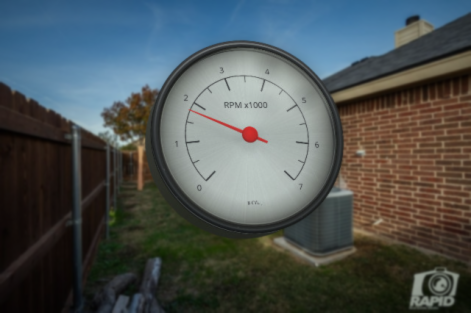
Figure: 1750
